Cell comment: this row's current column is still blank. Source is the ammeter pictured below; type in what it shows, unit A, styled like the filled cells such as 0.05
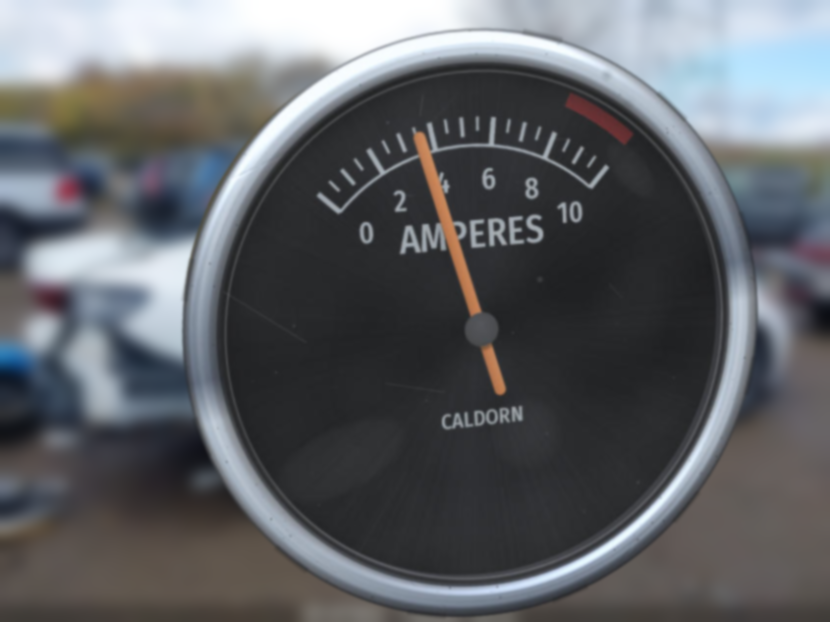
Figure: 3.5
